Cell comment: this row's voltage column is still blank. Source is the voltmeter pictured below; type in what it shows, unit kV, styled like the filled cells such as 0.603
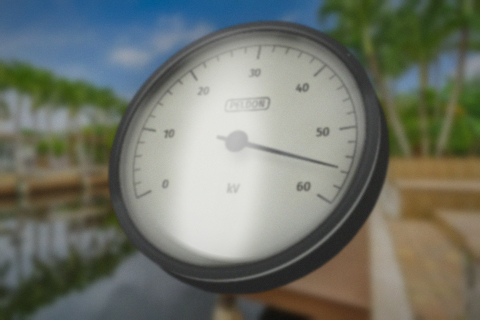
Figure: 56
